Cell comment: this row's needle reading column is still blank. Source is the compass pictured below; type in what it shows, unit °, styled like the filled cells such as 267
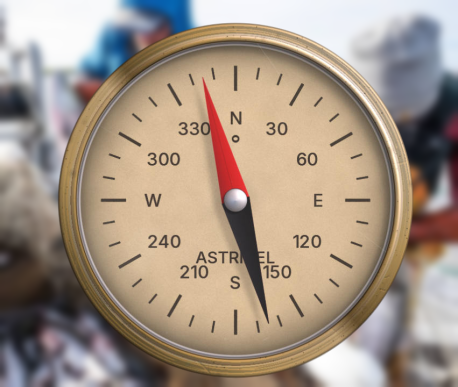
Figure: 345
